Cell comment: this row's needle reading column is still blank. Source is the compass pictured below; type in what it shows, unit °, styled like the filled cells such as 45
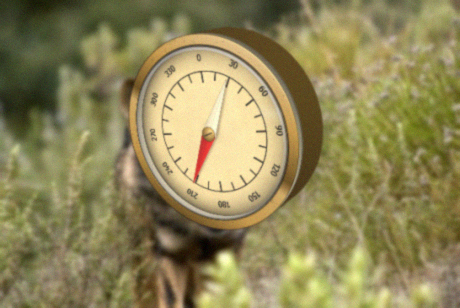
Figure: 210
